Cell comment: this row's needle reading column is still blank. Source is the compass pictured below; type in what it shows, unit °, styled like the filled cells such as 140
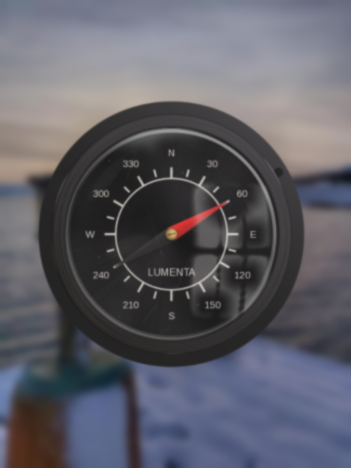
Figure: 60
